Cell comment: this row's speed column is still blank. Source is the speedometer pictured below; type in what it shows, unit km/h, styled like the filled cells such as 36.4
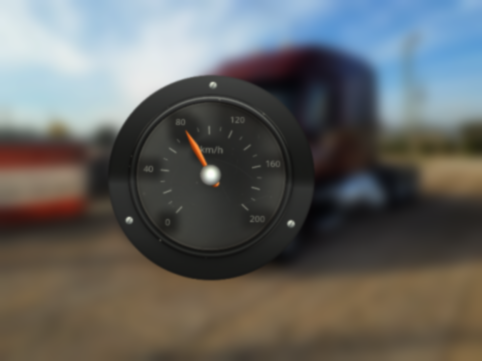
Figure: 80
